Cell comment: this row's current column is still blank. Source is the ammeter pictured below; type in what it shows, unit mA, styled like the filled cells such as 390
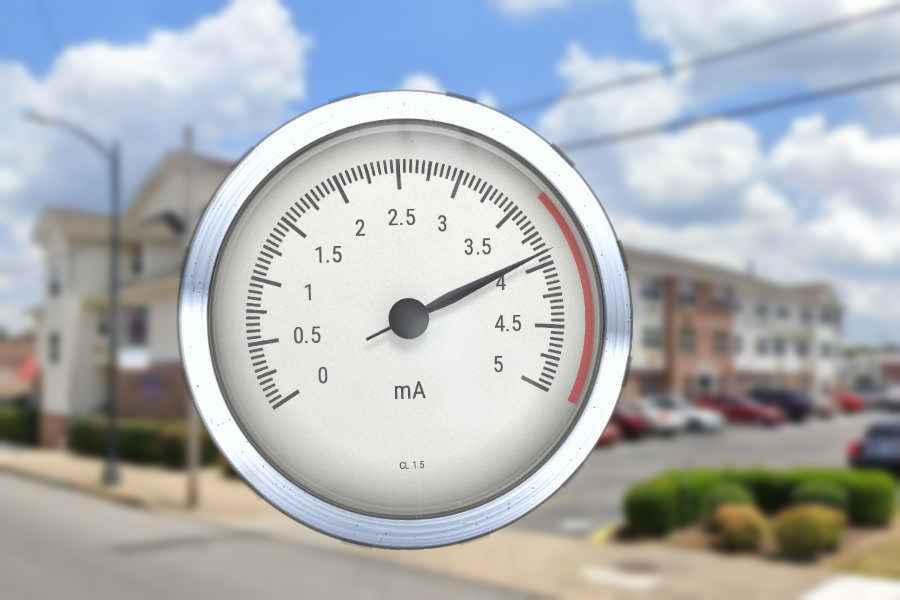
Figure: 3.9
